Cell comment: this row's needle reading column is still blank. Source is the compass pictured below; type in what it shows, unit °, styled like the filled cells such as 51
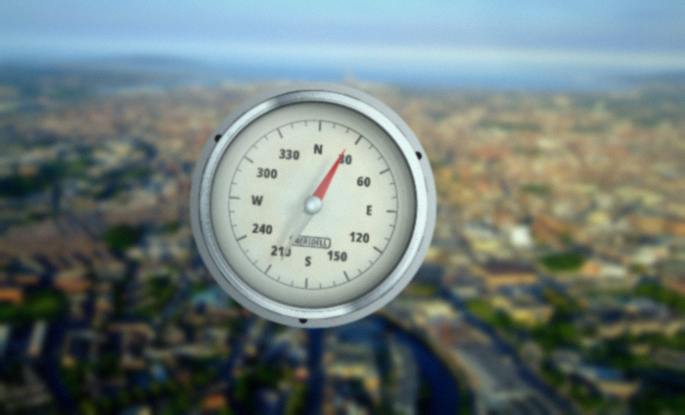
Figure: 25
